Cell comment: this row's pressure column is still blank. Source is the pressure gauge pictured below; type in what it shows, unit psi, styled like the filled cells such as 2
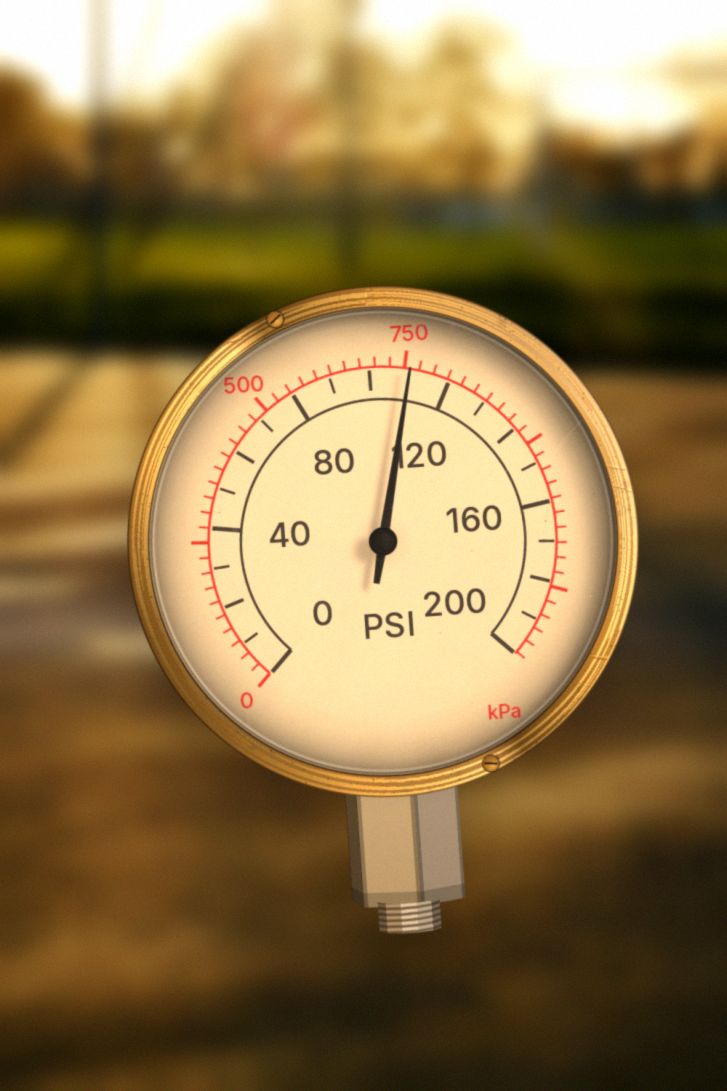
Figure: 110
